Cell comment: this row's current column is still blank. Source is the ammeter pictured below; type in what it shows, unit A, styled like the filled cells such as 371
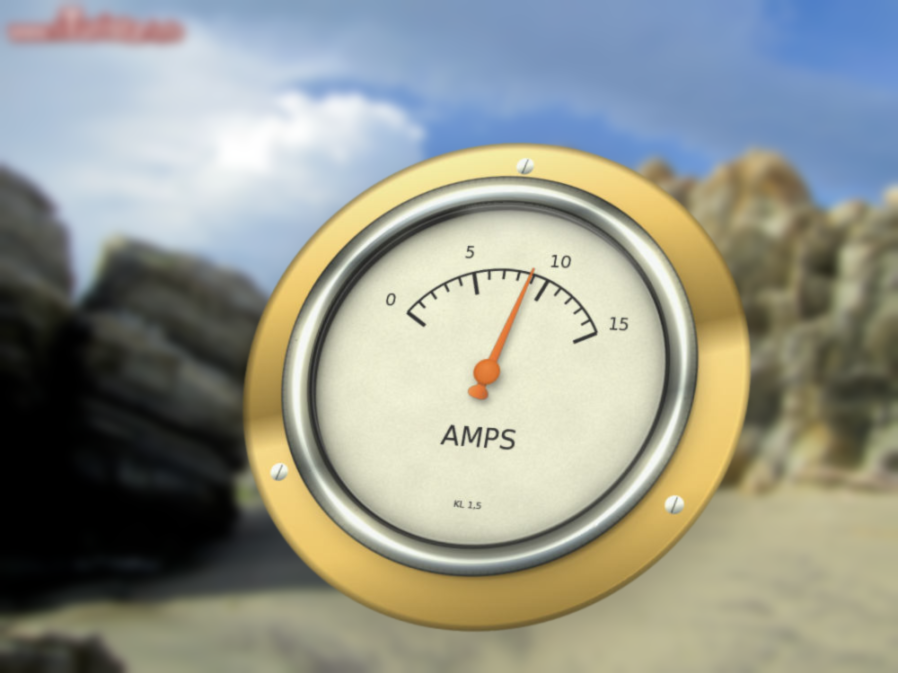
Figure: 9
